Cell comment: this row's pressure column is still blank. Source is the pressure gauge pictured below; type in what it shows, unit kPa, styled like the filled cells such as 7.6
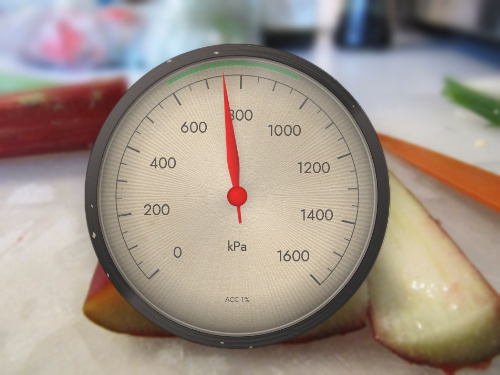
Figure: 750
